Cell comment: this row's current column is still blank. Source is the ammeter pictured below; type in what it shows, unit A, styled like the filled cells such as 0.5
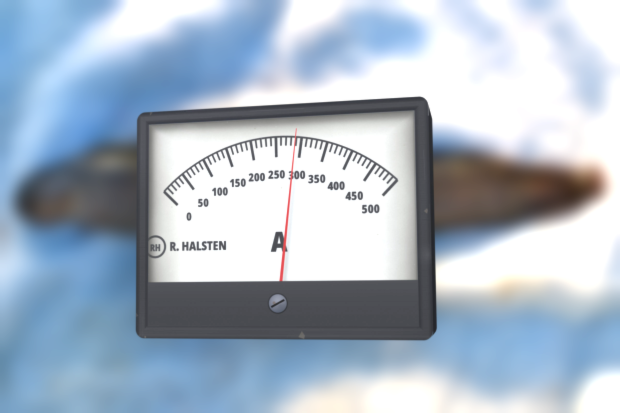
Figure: 290
